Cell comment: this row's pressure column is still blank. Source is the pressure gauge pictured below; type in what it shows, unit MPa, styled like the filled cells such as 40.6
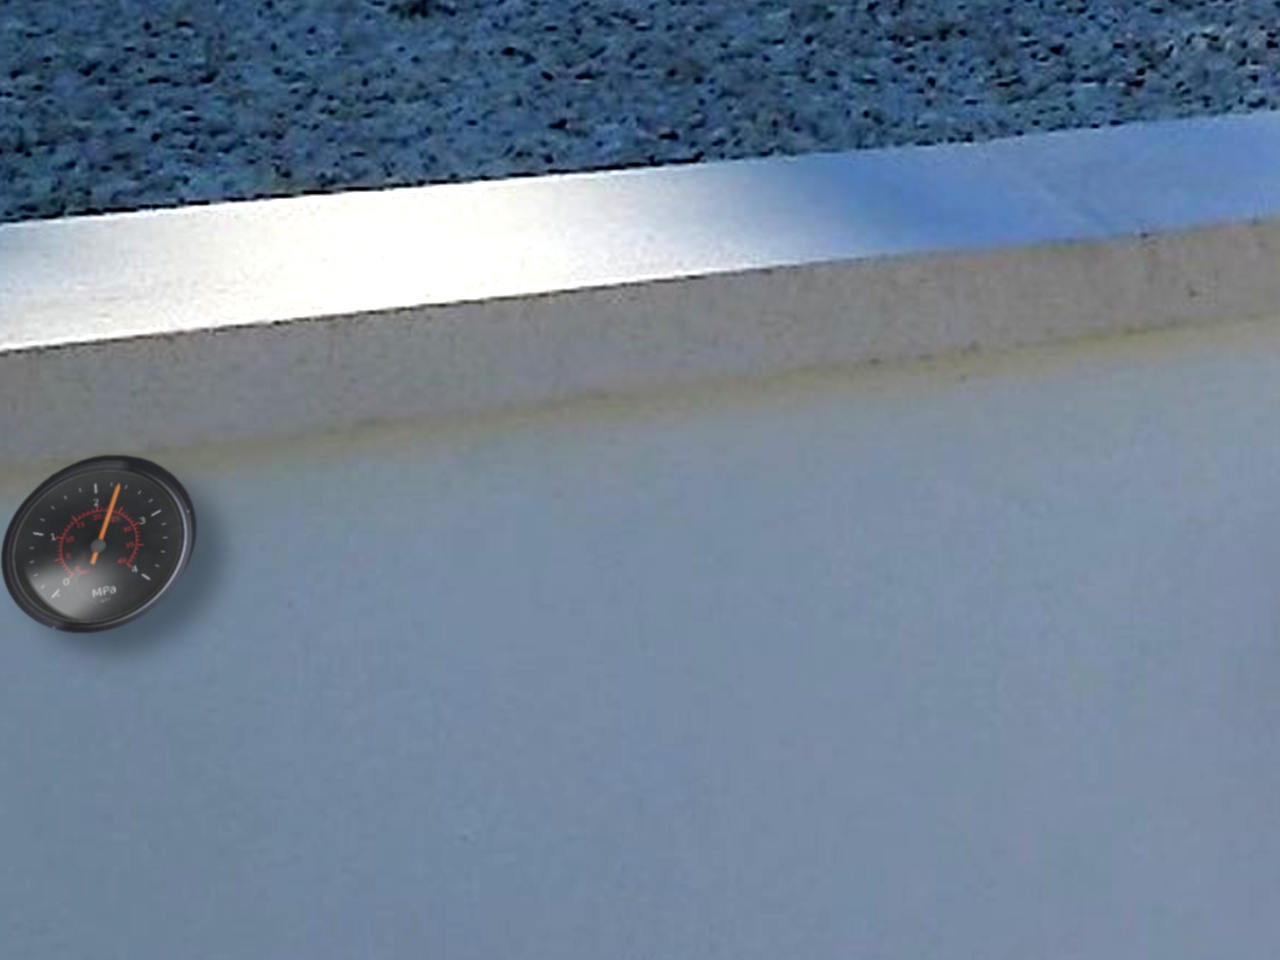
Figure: 2.3
